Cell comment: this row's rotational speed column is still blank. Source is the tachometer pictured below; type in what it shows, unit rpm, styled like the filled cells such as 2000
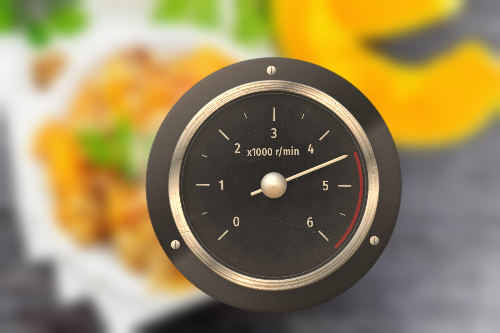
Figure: 4500
